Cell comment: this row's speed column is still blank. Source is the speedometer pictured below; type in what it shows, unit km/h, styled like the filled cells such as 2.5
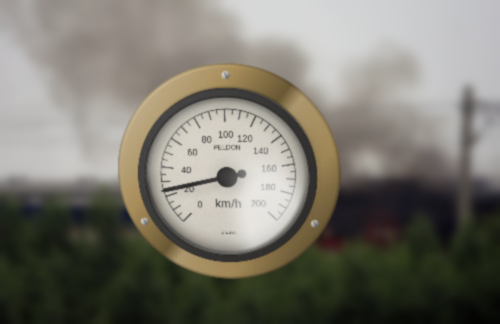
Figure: 25
